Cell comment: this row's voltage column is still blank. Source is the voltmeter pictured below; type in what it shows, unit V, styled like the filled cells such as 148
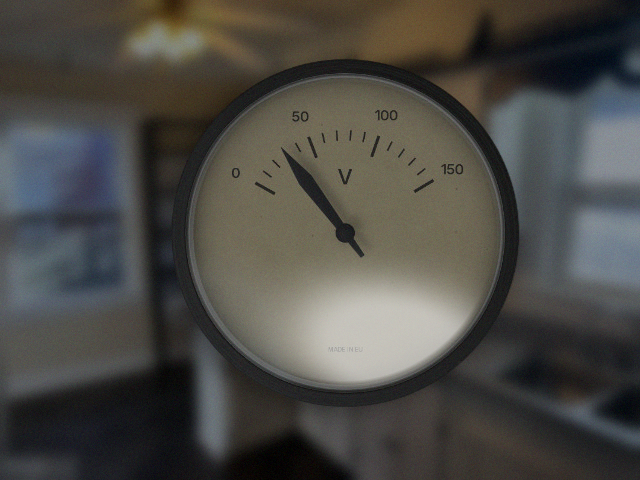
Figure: 30
